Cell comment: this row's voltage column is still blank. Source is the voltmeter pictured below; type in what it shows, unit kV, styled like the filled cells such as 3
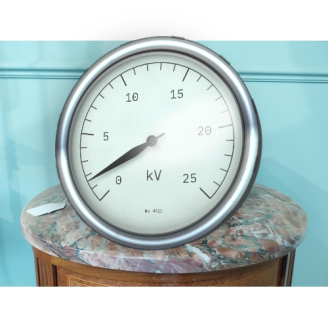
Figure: 1.5
